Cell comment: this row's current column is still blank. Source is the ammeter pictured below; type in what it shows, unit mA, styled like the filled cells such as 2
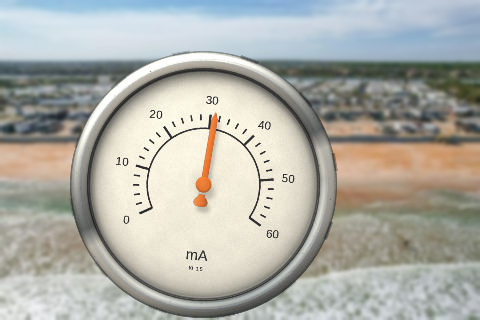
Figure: 31
